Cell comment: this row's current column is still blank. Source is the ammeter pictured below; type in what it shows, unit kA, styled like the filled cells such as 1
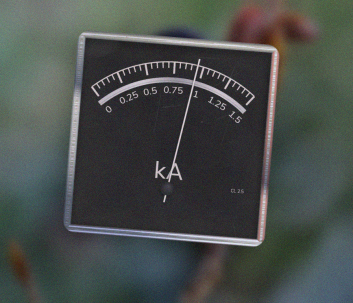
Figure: 0.95
